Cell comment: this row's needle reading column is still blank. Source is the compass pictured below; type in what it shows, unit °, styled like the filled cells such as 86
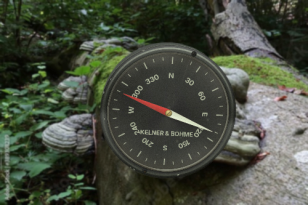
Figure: 290
